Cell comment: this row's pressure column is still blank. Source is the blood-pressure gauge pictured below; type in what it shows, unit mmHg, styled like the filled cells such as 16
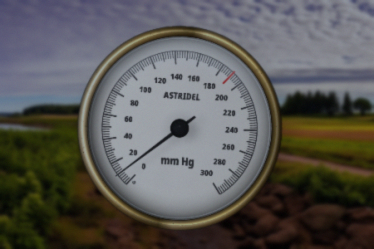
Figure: 10
